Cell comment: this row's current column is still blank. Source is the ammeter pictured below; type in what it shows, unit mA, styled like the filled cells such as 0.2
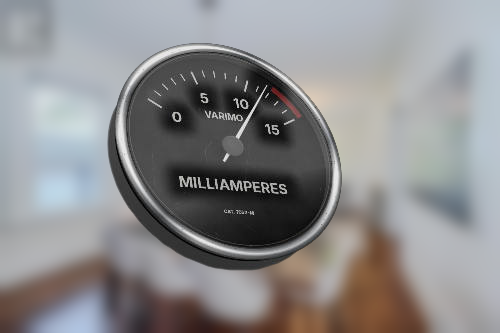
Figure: 11.5
